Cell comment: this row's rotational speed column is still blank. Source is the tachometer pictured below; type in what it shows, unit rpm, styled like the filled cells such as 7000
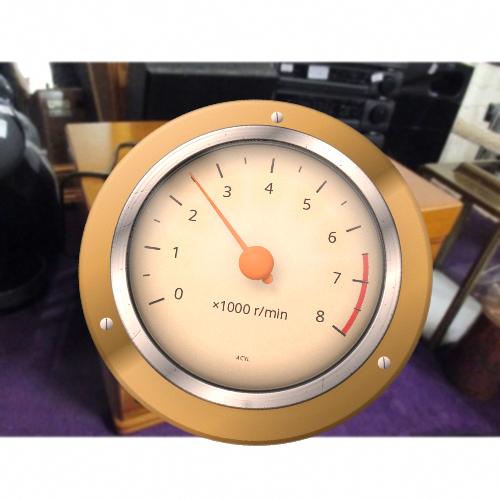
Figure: 2500
